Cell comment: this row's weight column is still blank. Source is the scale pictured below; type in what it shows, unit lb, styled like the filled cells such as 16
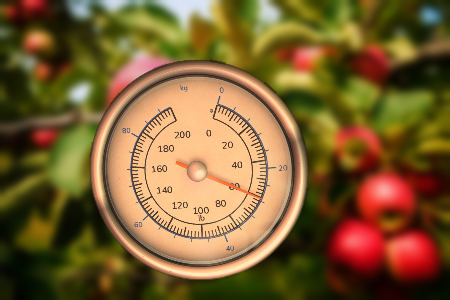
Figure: 60
